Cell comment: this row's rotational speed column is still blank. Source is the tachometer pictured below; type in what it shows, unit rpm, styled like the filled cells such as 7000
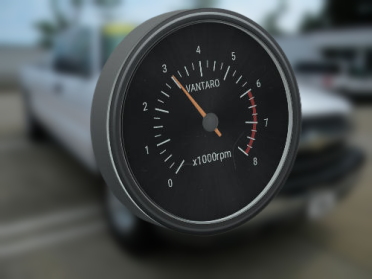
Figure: 3000
